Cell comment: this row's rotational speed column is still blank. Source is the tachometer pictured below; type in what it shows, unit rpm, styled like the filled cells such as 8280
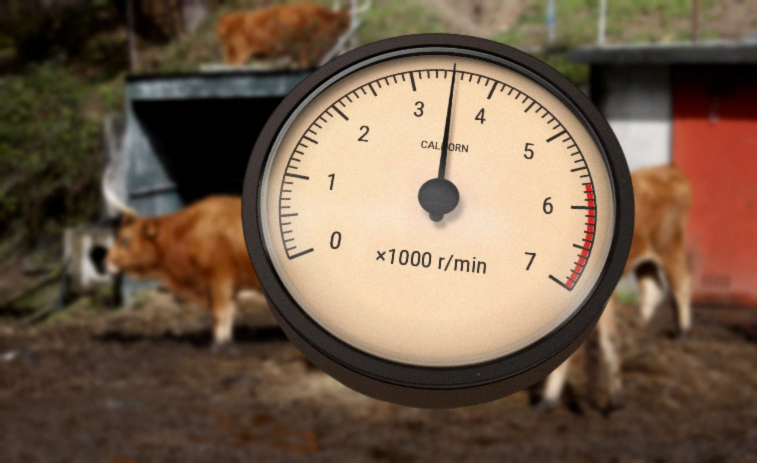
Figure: 3500
